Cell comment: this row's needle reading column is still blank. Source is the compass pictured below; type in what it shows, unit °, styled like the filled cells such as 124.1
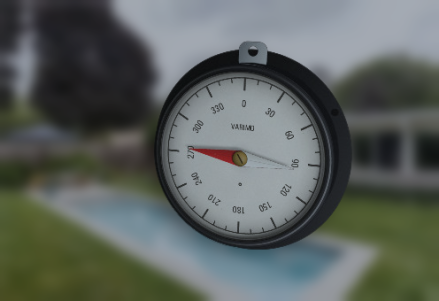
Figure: 275
